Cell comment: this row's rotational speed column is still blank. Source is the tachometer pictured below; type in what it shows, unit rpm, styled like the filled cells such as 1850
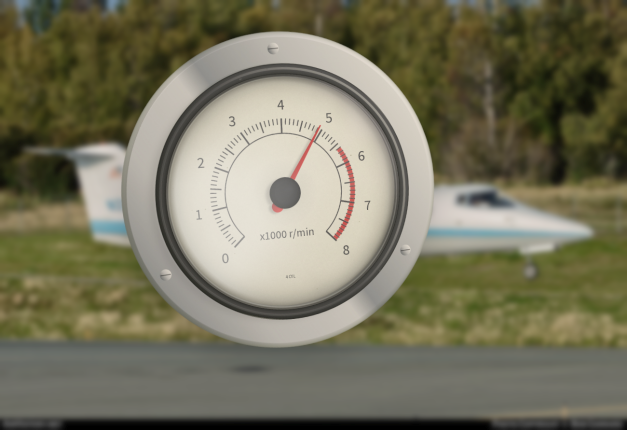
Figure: 4900
